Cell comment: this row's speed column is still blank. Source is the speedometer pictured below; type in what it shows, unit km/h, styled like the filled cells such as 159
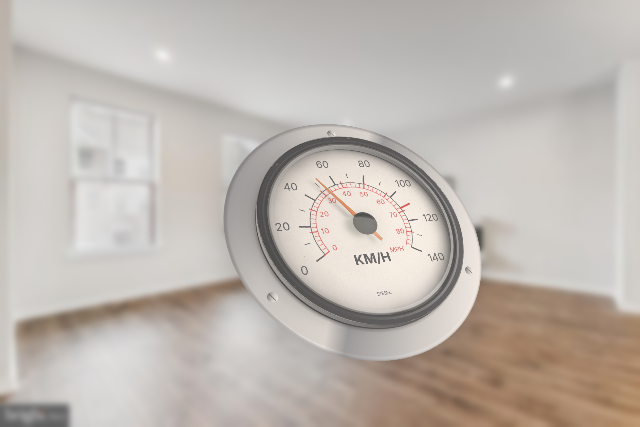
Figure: 50
